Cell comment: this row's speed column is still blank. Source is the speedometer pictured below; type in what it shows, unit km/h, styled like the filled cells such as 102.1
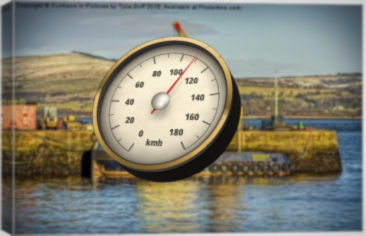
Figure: 110
